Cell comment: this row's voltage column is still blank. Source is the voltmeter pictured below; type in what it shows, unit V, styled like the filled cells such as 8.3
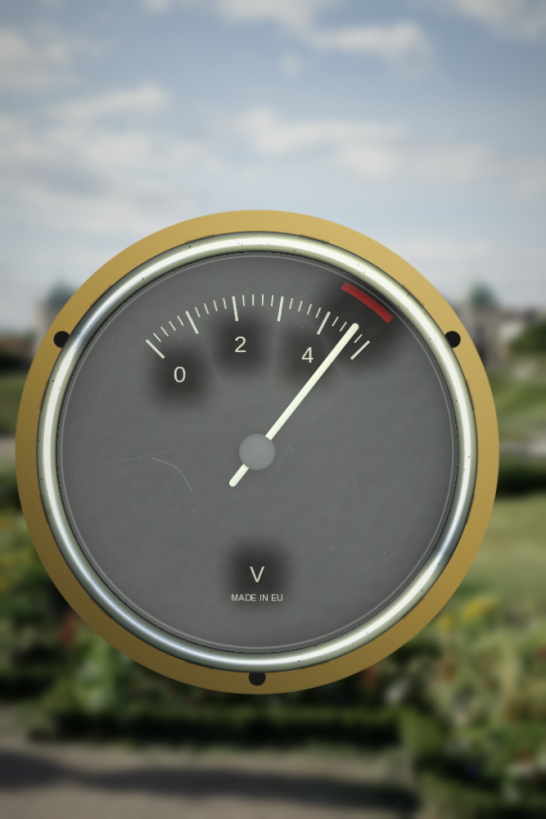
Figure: 4.6
